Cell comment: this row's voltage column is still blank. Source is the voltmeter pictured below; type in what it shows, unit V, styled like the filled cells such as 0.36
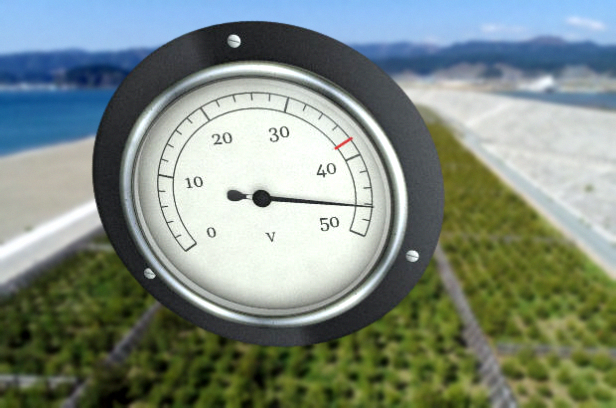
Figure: 46
